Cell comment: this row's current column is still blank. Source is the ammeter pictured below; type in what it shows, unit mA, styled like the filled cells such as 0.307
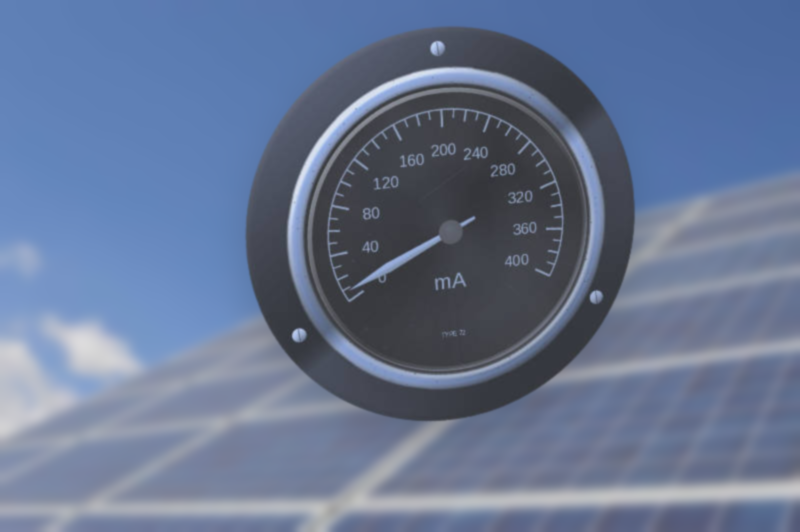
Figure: 10
